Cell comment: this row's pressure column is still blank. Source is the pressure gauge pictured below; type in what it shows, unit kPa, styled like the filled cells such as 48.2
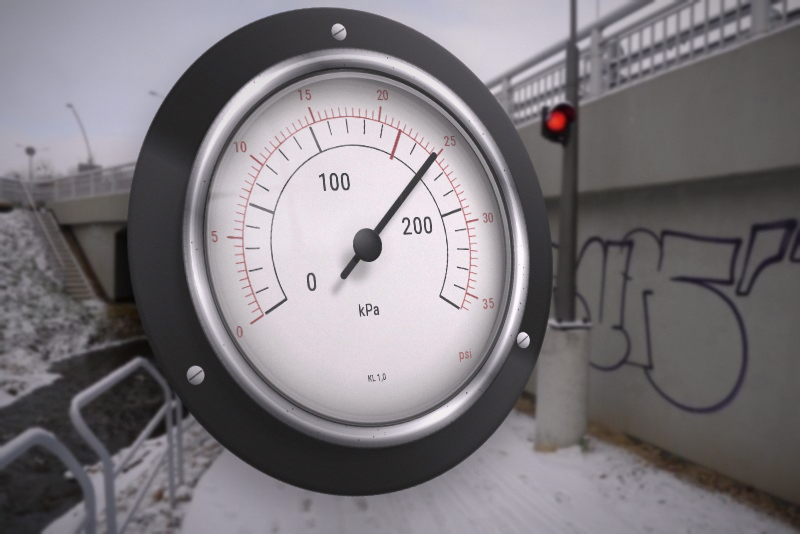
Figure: 170
